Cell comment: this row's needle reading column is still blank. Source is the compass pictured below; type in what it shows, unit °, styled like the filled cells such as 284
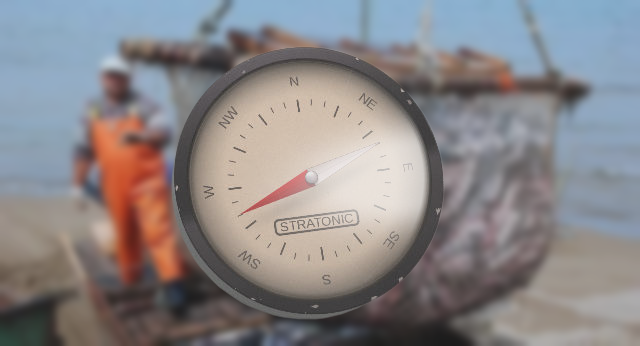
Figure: 250
